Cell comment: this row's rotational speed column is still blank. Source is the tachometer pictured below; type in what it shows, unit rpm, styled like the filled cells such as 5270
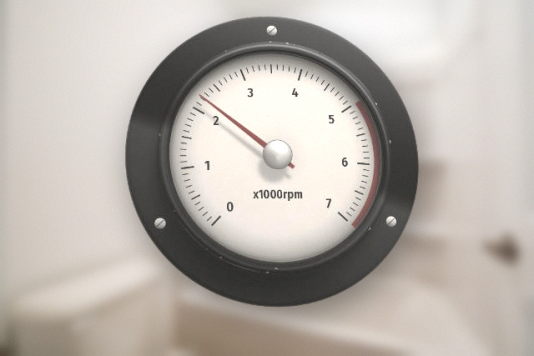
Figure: 2200
